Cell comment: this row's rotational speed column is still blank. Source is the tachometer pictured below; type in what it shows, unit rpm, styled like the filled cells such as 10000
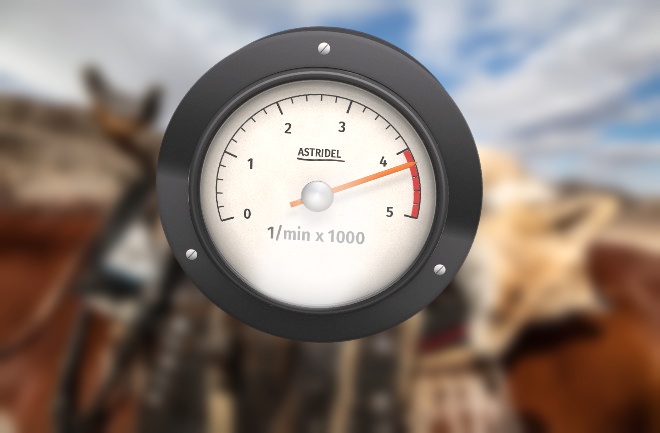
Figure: 4200
